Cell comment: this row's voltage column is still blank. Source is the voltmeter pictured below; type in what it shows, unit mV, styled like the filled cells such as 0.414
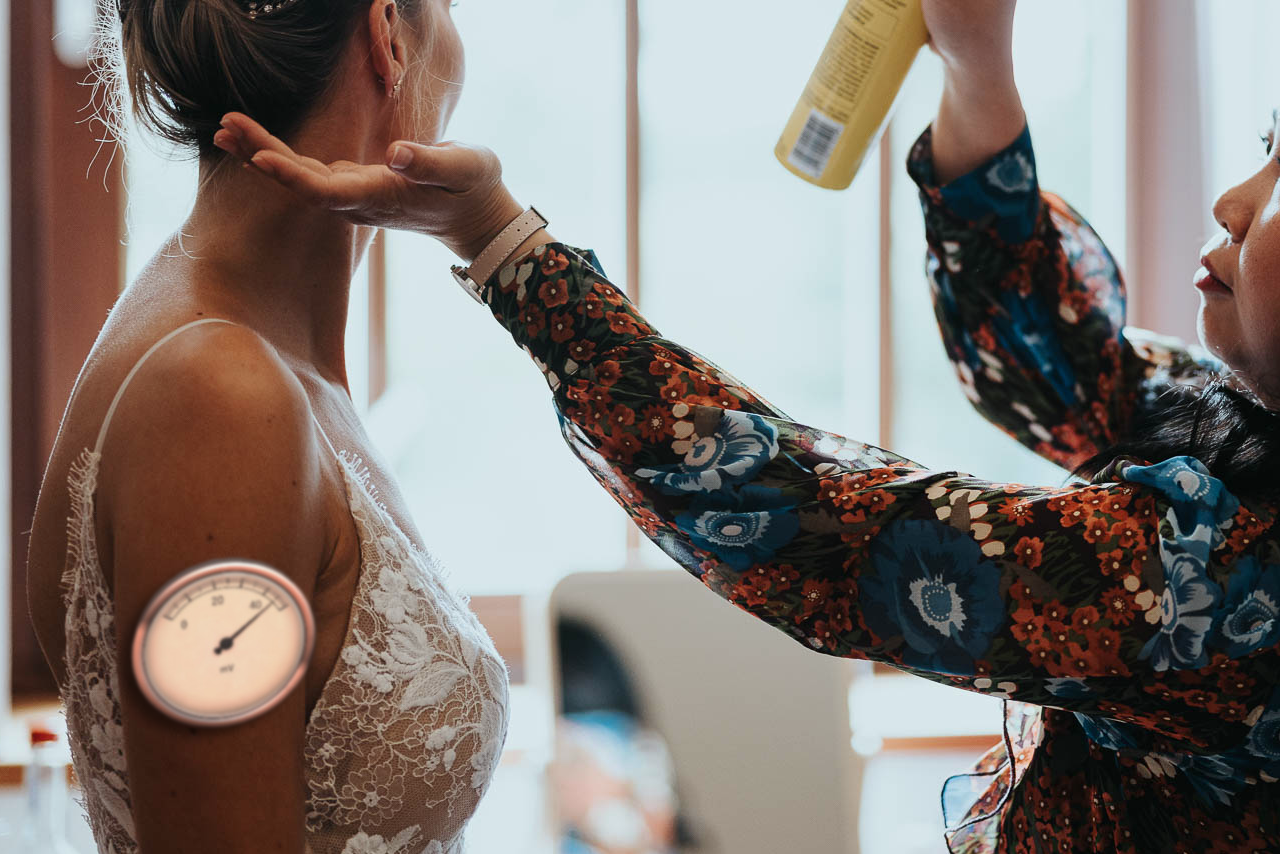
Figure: 45
